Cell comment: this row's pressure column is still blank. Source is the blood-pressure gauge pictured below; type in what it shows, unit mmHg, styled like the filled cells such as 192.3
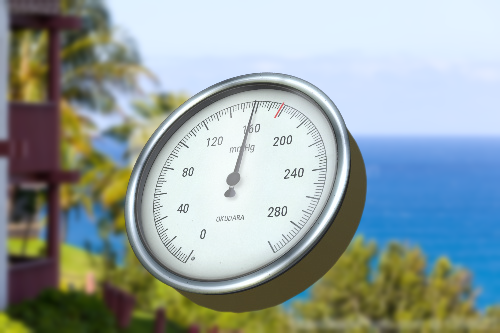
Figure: 160
